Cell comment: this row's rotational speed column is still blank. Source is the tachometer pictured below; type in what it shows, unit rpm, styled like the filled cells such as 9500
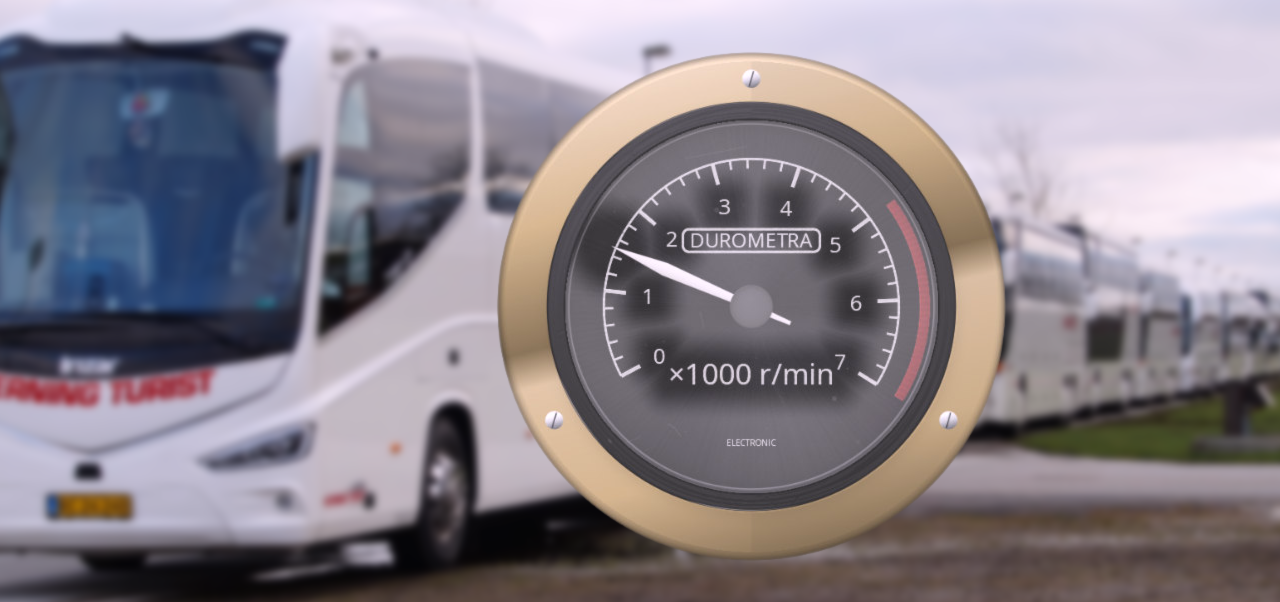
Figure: 1500
